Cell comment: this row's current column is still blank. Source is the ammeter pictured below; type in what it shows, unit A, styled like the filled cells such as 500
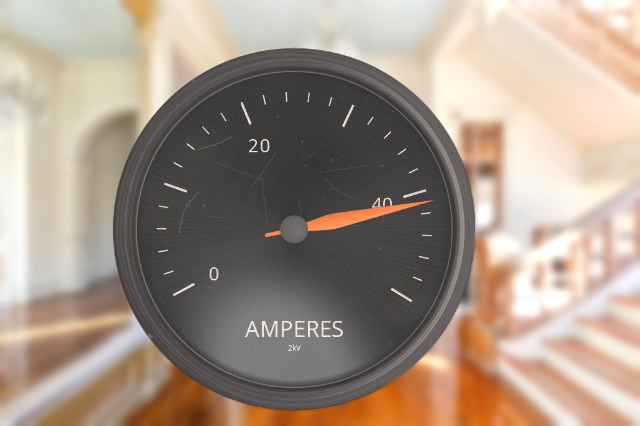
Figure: 41
